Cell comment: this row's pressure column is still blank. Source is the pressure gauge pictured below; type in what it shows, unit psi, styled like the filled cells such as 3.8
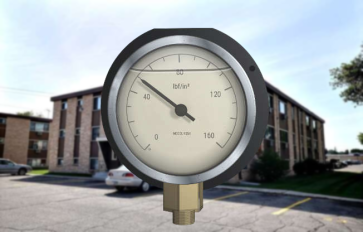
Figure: 50
